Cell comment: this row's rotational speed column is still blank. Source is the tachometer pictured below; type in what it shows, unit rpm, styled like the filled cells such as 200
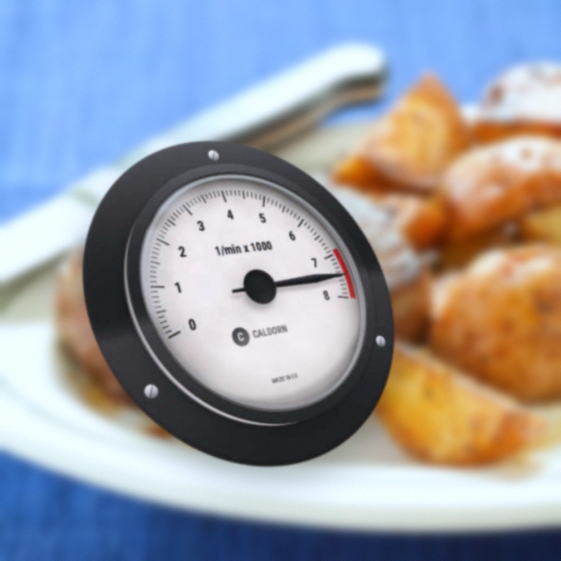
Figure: 7500
